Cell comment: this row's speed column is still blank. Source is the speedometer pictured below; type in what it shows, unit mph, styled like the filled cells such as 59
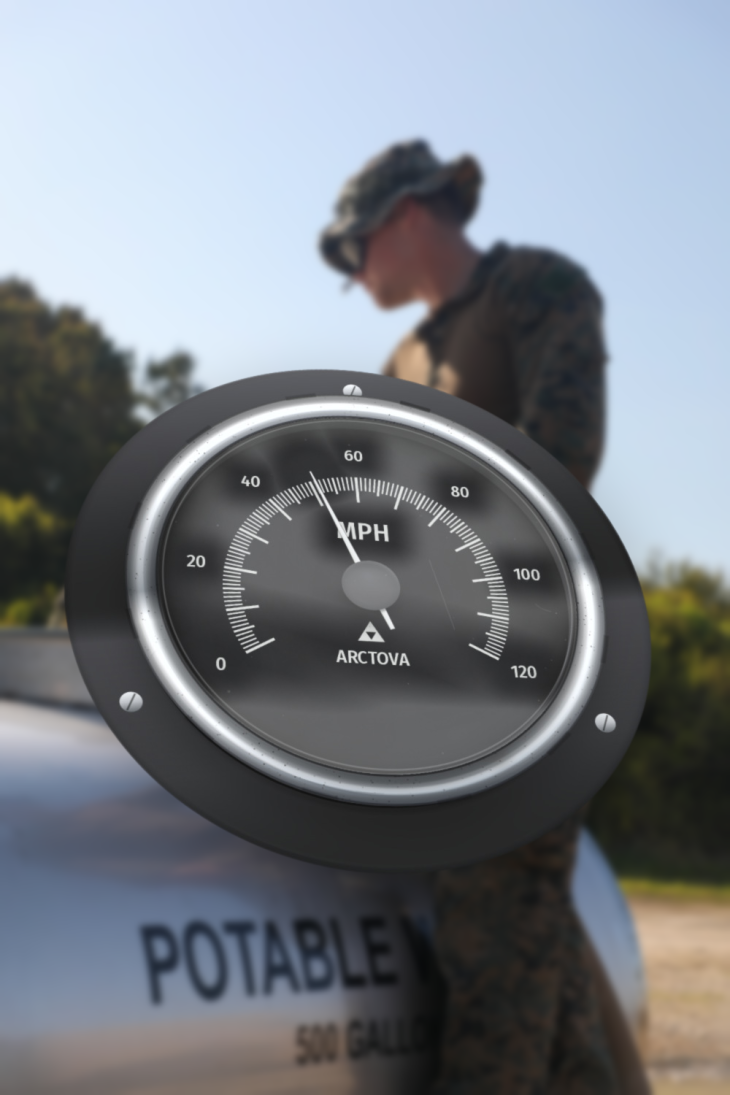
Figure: 50
